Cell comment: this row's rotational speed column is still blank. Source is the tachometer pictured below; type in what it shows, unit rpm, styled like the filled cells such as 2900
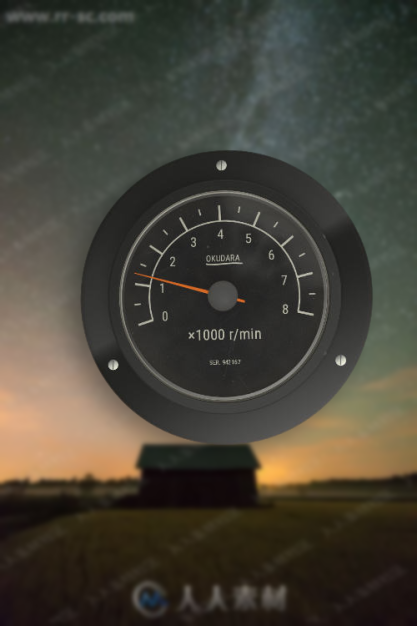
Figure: 1250
